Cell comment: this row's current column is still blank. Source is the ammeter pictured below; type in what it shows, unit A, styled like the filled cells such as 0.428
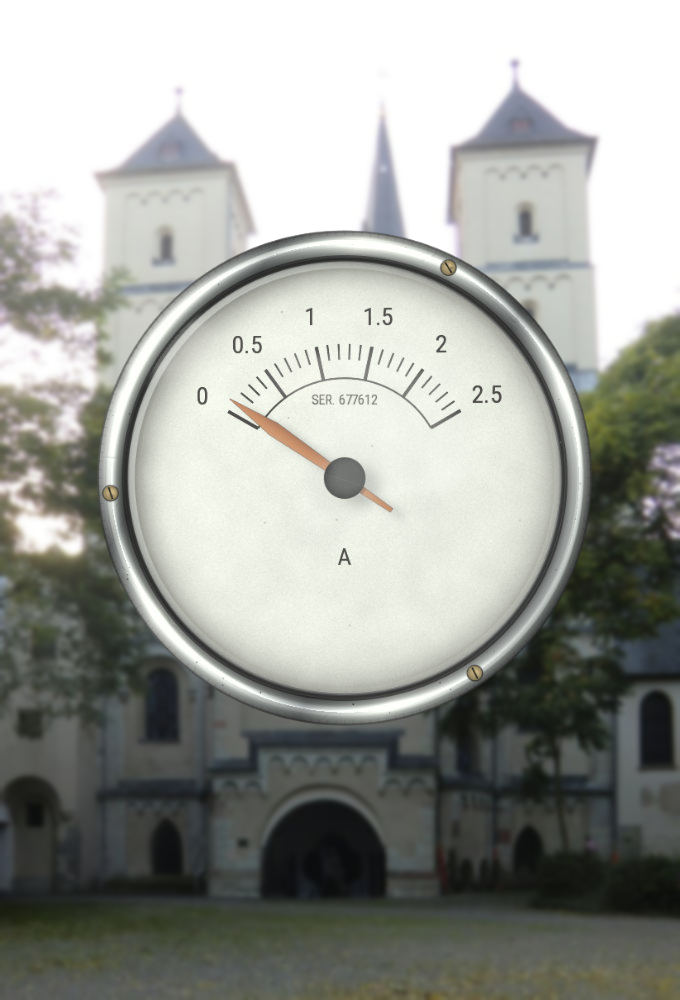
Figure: 0.1
